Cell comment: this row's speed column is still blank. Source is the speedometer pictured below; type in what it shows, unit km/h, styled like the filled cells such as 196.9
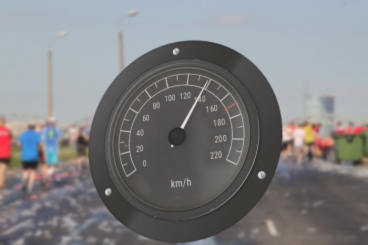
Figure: 140
